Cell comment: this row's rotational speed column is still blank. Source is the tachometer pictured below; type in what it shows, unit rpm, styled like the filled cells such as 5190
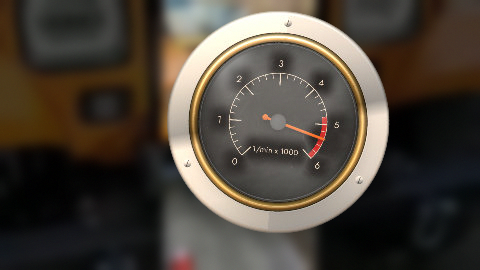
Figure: 5400
